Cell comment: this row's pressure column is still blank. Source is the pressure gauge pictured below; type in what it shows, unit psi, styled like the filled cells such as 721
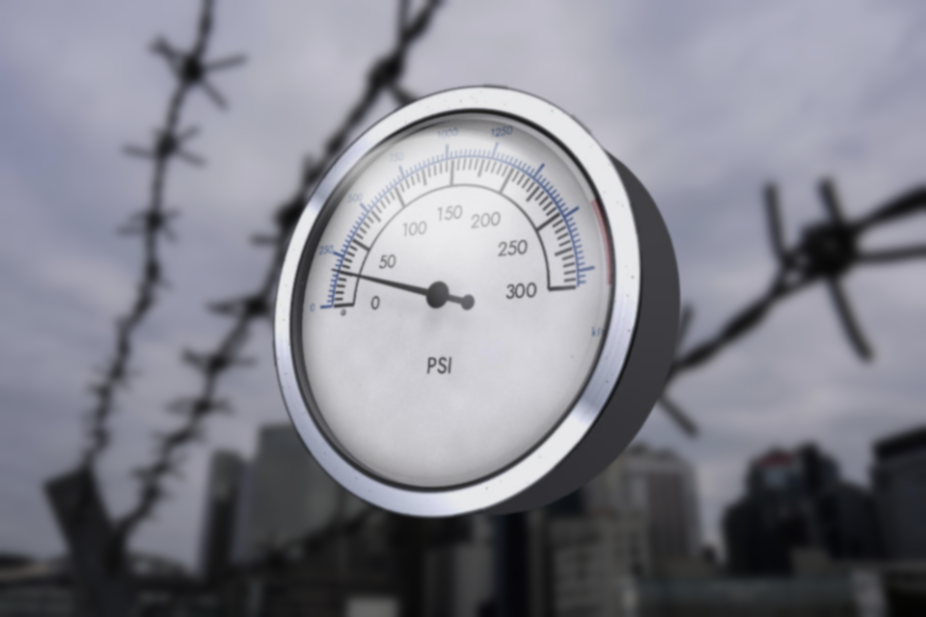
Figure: 25
